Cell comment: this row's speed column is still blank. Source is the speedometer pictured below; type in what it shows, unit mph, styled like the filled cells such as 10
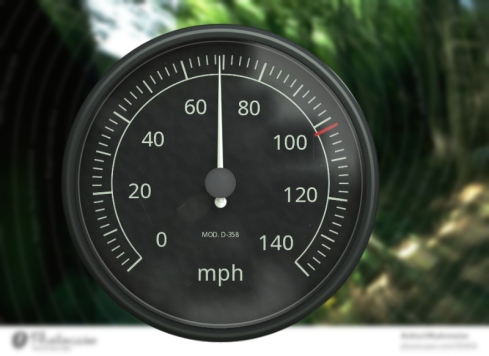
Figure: 69
